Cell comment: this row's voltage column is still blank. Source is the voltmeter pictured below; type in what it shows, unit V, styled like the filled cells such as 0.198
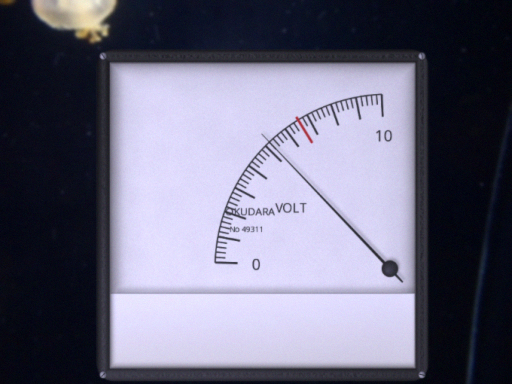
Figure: 5.2
